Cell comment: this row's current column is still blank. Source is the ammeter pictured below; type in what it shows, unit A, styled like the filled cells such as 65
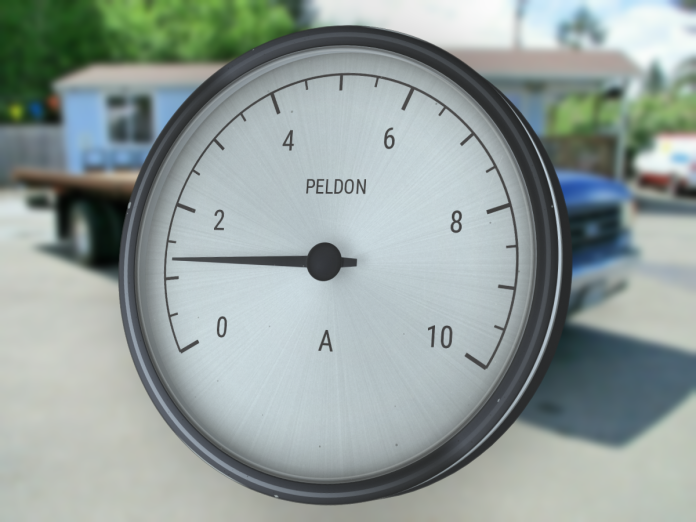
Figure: 1.25
